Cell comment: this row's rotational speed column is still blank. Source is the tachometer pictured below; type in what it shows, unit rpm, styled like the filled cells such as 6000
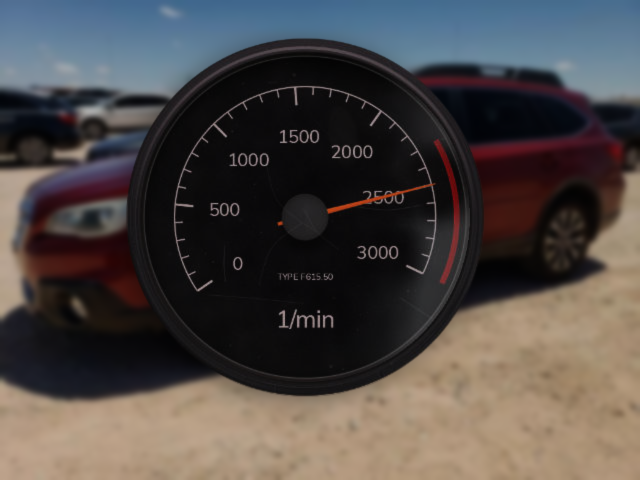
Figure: 2500
